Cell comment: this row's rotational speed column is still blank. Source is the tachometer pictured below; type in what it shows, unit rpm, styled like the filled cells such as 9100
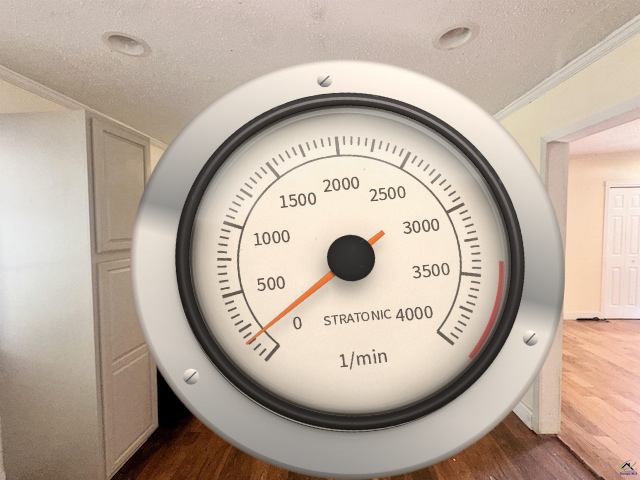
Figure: 150
